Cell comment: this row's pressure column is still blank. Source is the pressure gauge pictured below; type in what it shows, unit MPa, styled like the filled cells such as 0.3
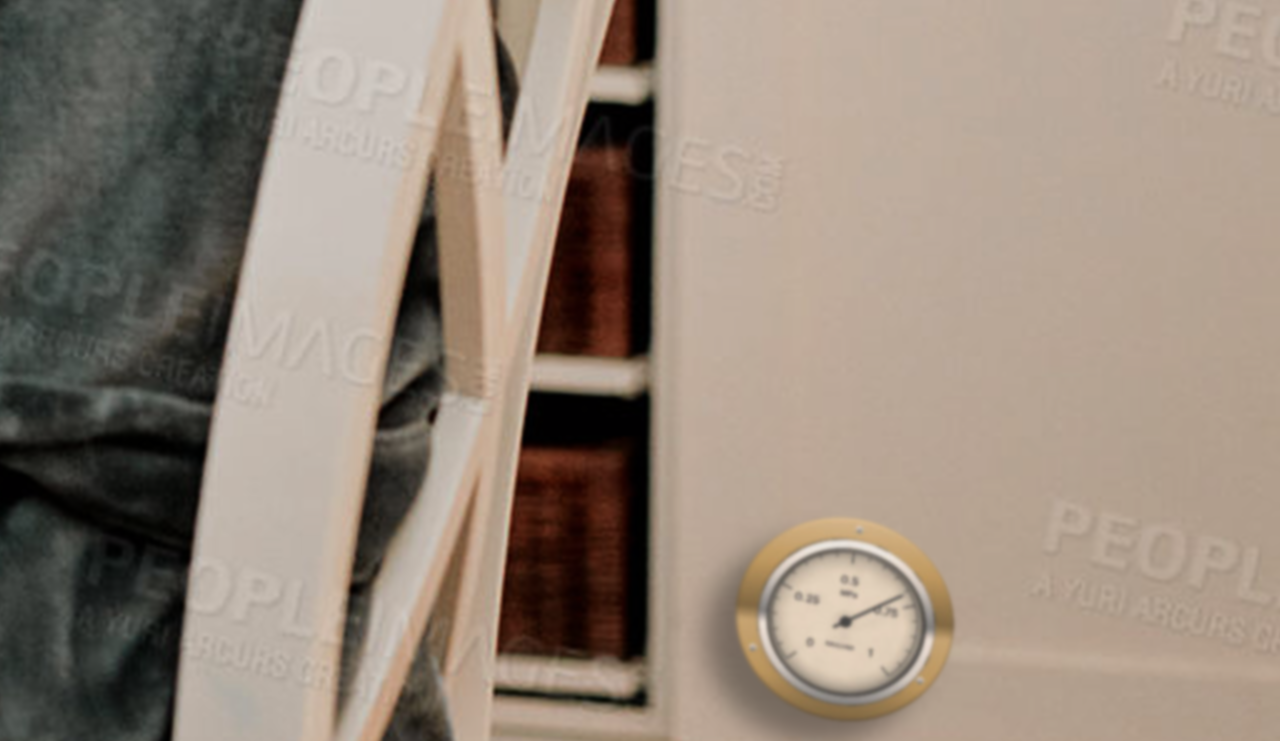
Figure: 0.7
